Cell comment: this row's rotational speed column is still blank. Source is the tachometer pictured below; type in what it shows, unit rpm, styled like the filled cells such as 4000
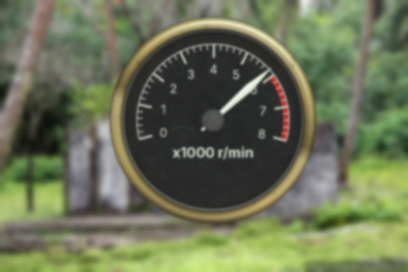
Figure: 5800
